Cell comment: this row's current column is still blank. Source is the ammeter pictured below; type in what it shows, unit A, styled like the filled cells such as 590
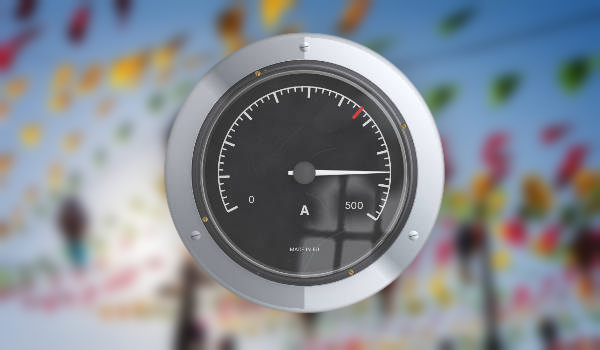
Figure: 430
